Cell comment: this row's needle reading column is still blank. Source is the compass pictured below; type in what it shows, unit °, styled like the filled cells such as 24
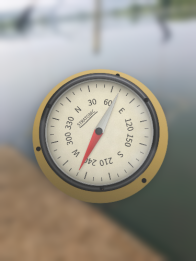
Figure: 250
